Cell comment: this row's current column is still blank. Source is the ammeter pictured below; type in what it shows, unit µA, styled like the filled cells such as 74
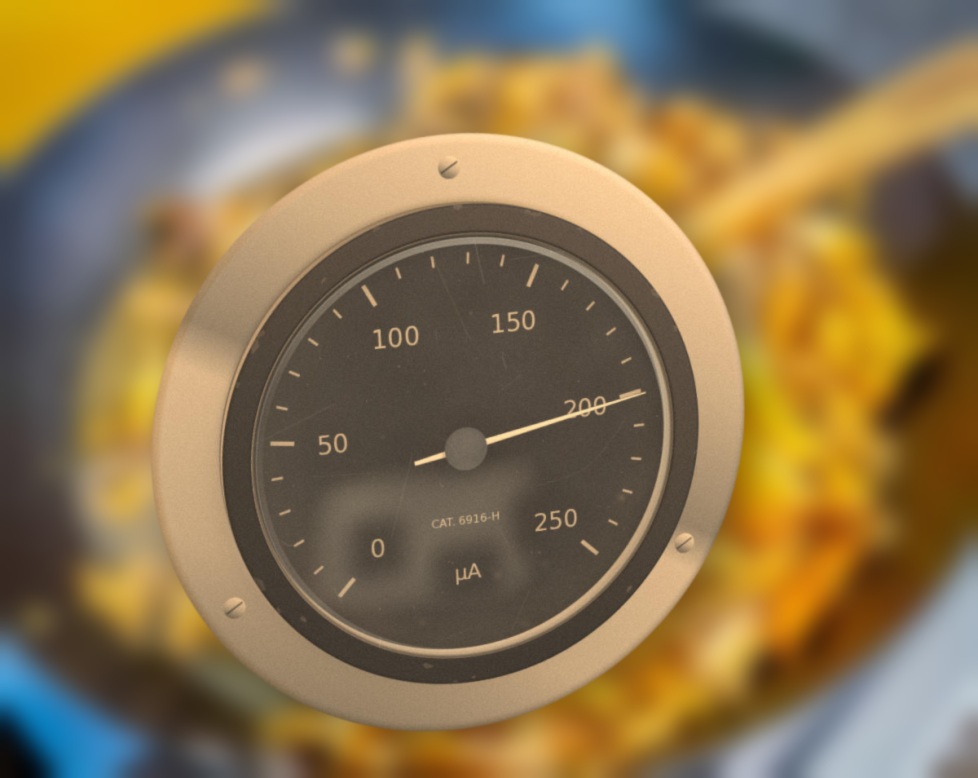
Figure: 200
